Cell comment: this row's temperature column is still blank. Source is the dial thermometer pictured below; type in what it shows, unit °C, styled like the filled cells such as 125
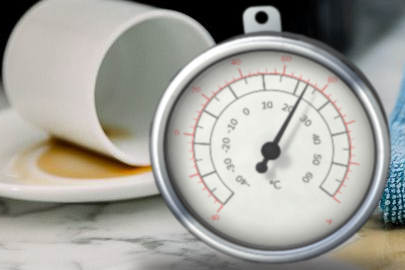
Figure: 22.5
